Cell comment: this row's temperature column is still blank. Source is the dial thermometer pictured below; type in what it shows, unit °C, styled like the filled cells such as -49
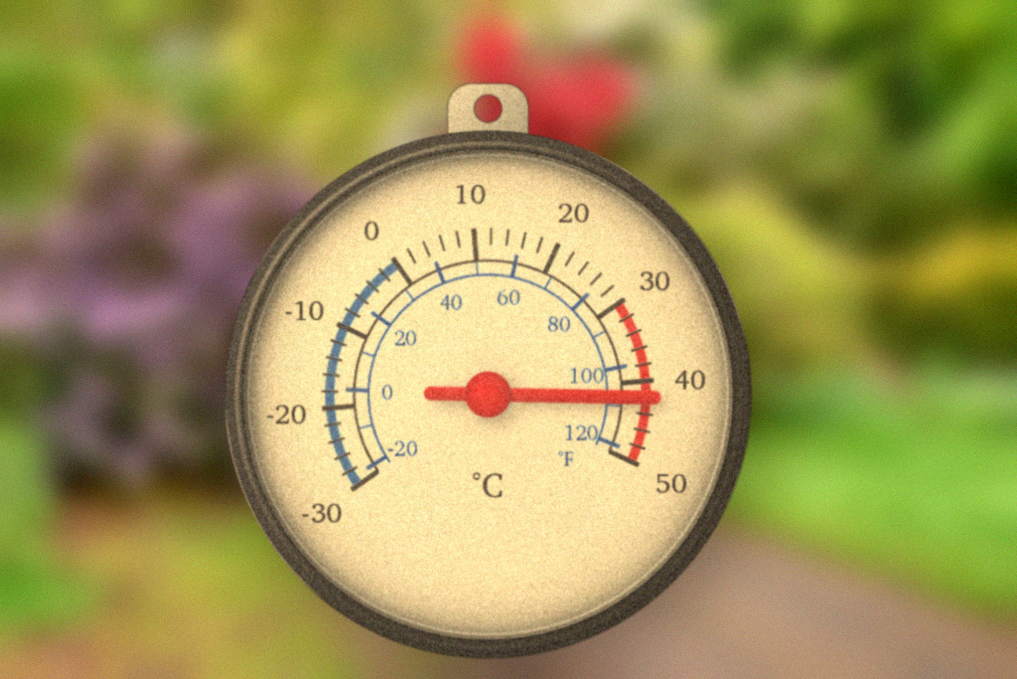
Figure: 42
